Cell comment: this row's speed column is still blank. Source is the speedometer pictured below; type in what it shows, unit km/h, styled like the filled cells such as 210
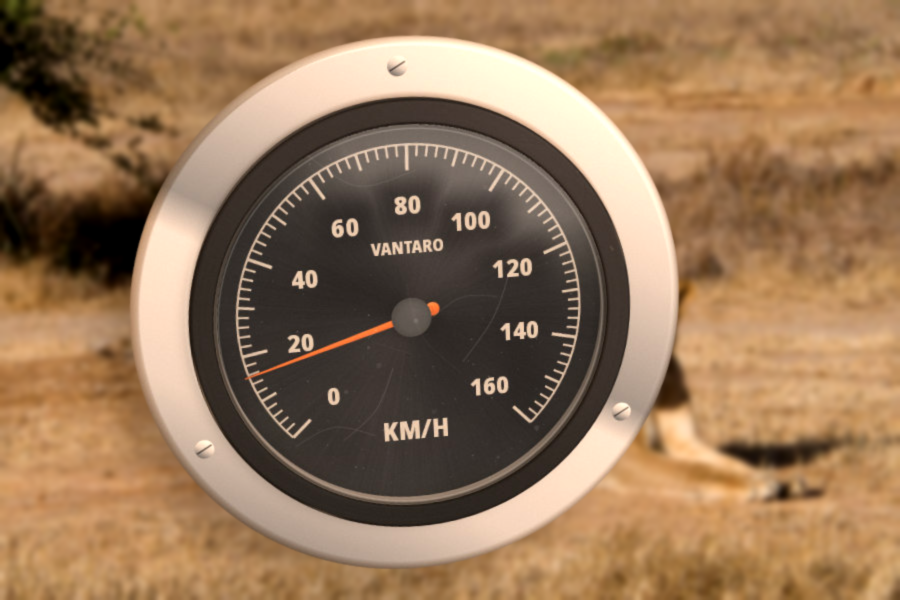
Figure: 16
